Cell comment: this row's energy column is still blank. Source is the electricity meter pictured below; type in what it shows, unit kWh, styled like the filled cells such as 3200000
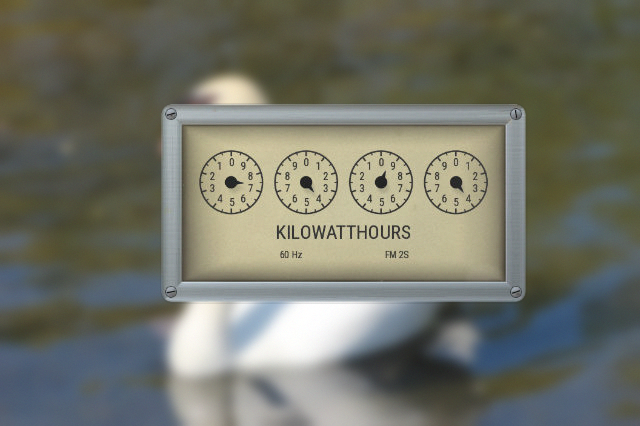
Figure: 7394
